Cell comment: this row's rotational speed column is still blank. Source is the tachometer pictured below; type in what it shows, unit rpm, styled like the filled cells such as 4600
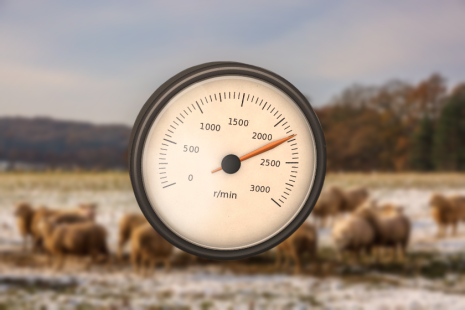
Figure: 2200
